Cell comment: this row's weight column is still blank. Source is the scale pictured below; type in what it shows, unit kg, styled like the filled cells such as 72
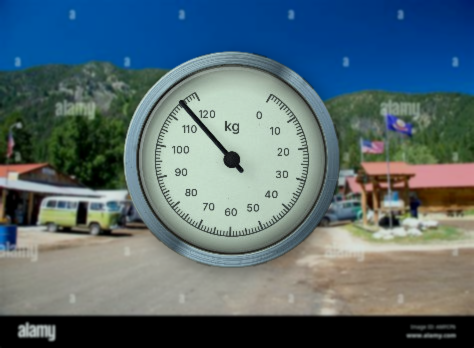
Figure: 115
